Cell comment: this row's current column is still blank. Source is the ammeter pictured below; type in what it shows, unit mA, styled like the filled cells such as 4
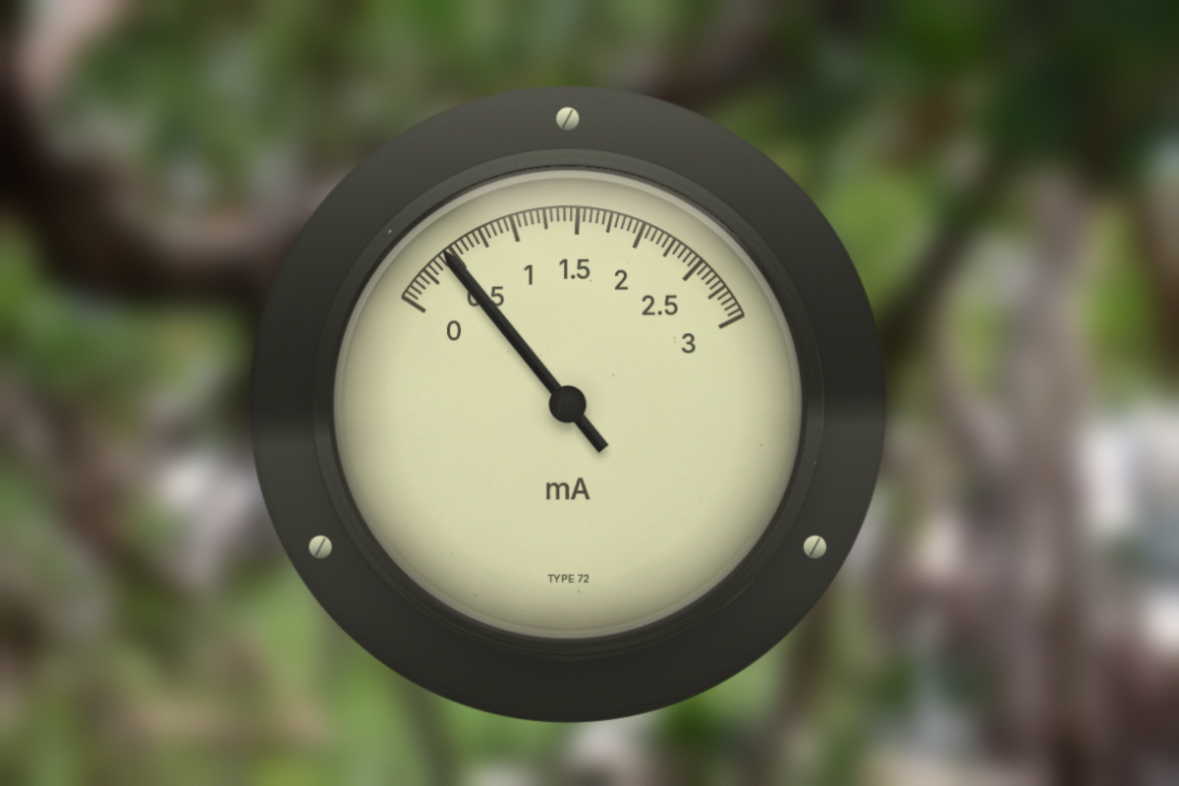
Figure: 0.45
